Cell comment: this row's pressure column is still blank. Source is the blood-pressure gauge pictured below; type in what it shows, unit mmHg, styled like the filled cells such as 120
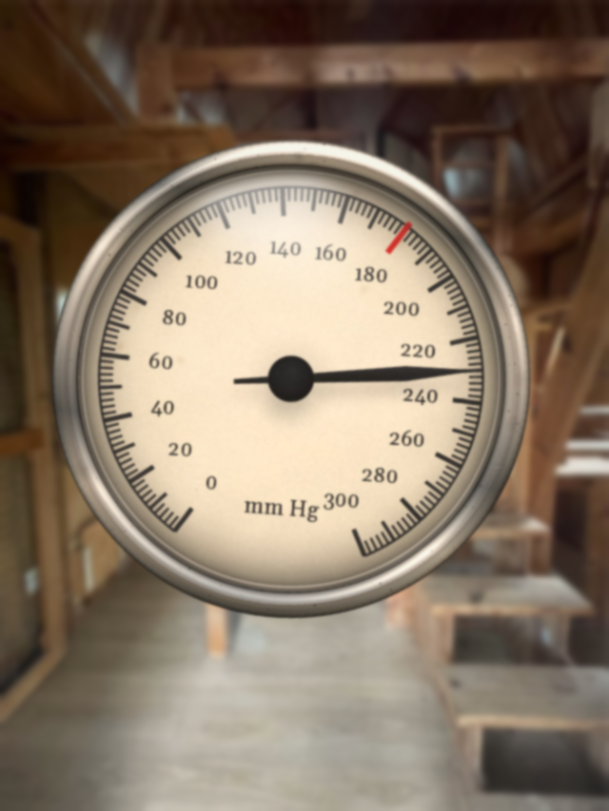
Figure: 230
